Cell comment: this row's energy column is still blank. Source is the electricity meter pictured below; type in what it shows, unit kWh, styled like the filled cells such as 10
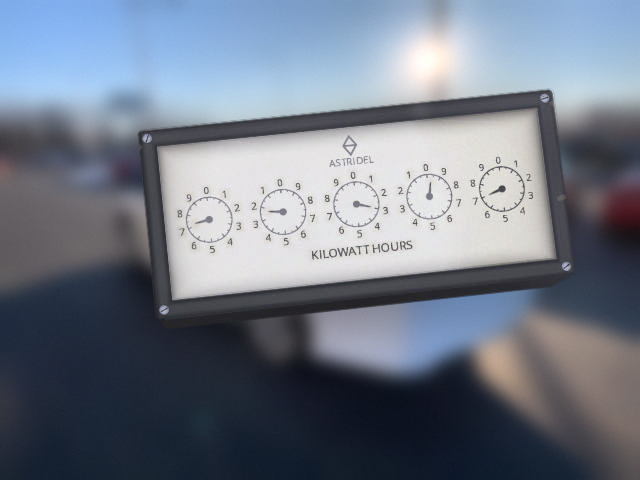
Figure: 72297
